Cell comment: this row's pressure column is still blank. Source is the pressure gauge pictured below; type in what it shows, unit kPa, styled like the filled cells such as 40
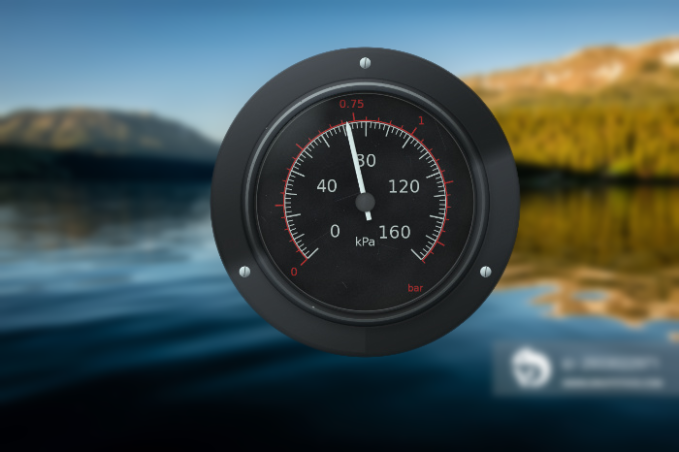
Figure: 72
